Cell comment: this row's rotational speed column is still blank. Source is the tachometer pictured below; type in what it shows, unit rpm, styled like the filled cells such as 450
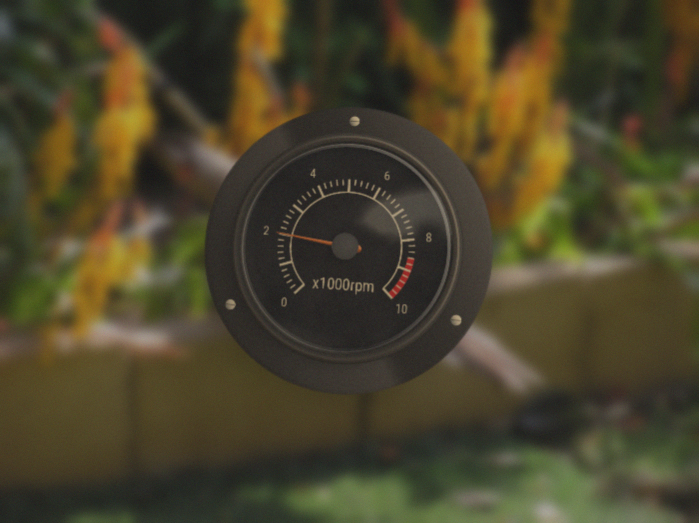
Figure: 2000
